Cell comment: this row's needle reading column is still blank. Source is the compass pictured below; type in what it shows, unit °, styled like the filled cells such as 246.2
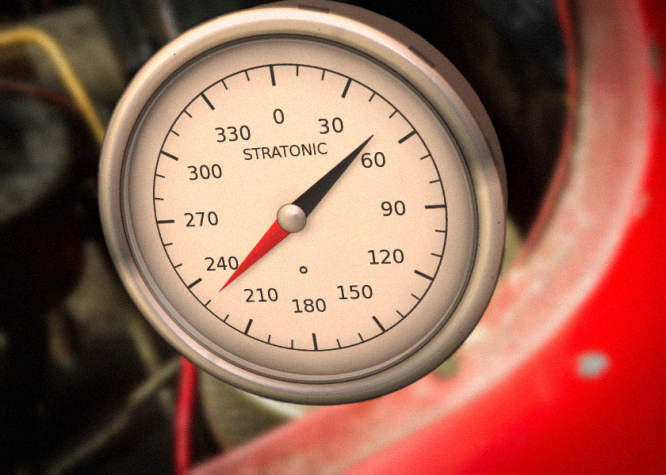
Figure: 230
